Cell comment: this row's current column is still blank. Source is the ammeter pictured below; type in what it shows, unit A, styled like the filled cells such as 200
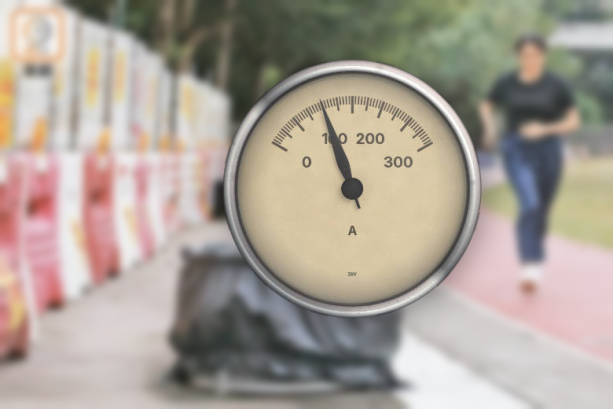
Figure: 100
